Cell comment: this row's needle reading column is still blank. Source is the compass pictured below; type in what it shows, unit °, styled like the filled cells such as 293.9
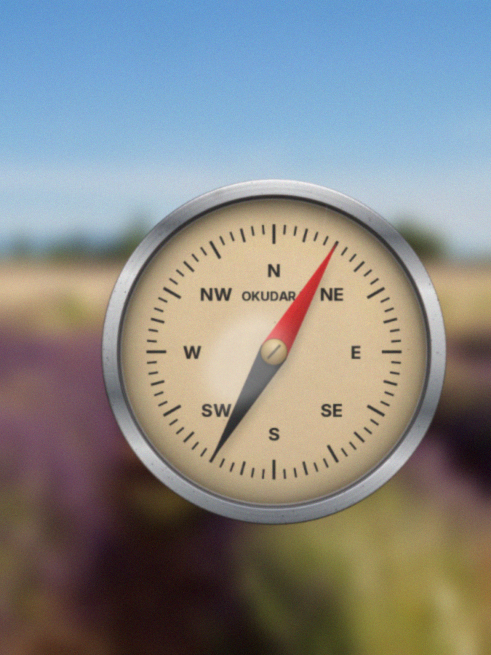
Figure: 30
